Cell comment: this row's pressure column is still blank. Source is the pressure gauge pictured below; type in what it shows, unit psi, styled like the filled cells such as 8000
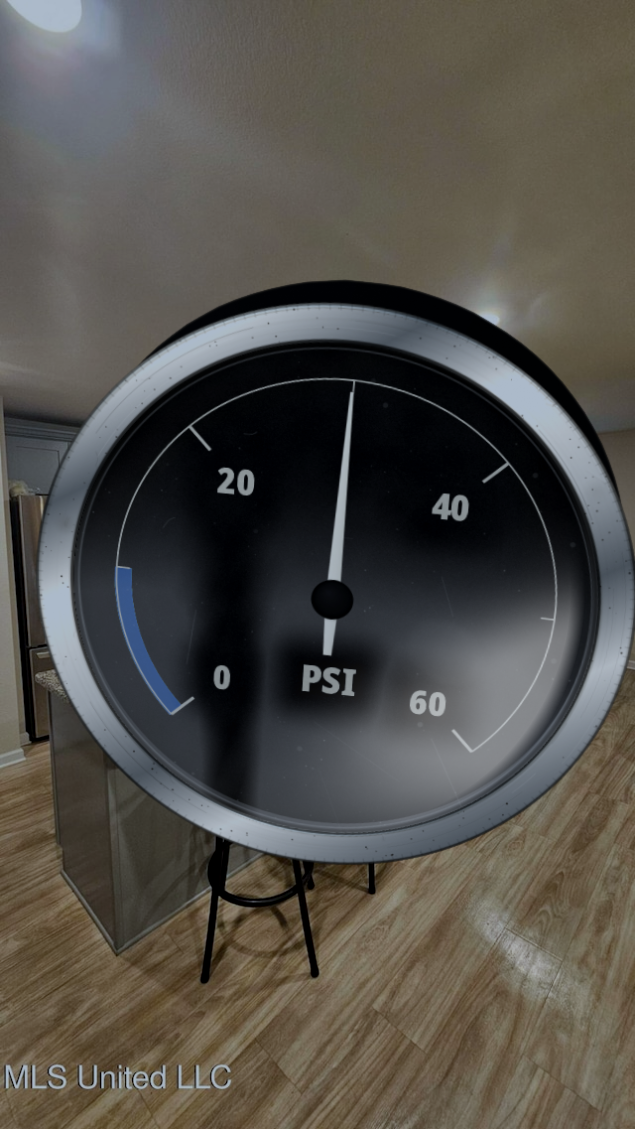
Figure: 30
